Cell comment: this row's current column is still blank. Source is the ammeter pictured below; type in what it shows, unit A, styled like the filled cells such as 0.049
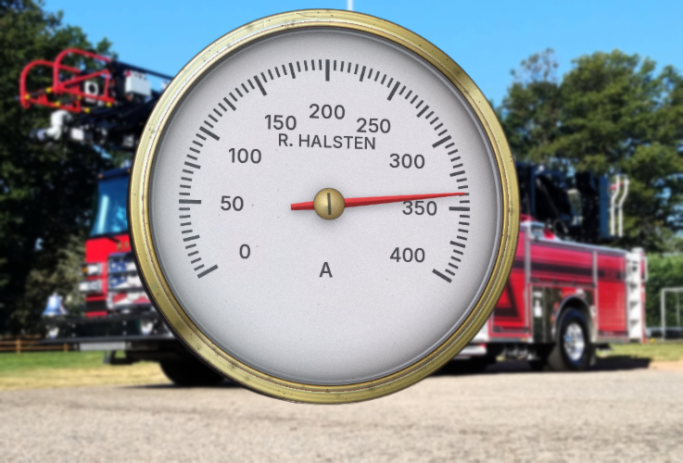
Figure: 340
